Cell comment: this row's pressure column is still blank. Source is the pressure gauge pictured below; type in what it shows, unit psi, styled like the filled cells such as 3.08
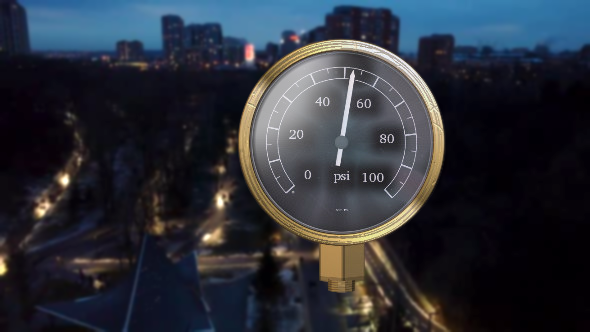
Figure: 52.5
